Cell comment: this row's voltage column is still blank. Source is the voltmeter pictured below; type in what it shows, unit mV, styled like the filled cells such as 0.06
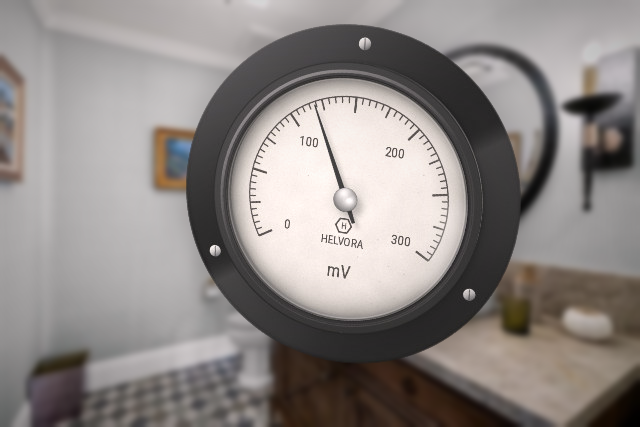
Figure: 120
